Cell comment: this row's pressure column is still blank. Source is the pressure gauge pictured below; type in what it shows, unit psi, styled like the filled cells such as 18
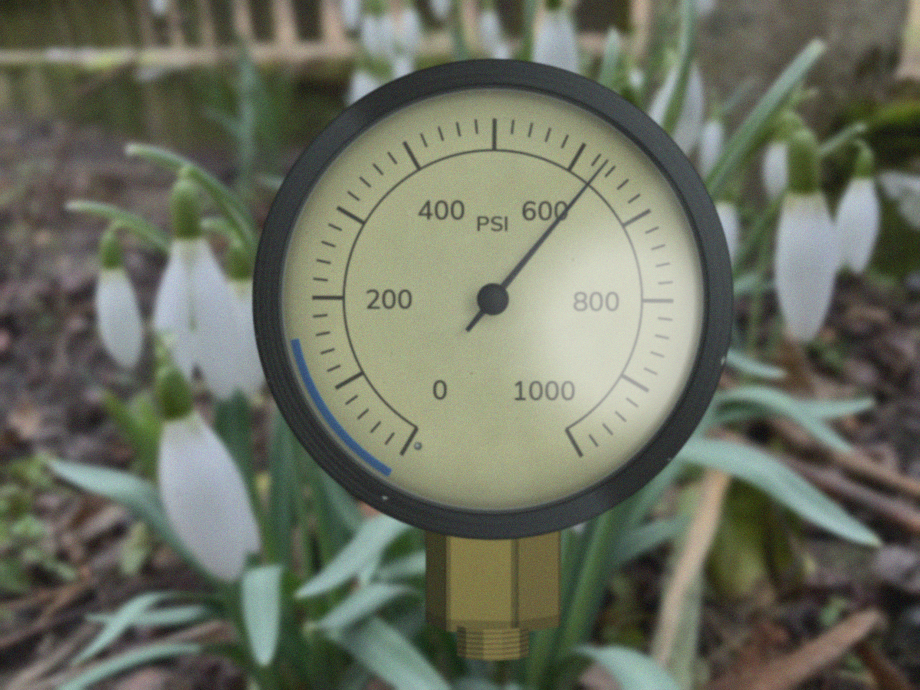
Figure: 630
